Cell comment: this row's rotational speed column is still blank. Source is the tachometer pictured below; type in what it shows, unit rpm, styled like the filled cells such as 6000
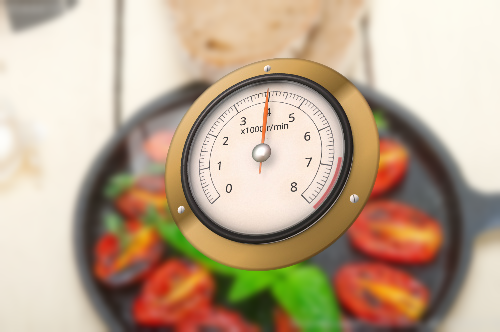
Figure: 4000
